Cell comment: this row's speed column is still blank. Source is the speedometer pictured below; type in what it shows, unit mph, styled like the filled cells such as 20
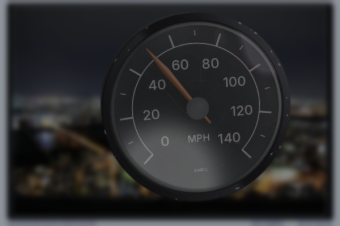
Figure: 50
